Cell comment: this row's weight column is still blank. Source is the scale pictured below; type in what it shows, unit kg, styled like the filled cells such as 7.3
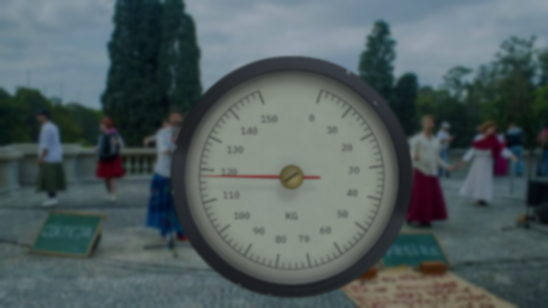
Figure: 118
